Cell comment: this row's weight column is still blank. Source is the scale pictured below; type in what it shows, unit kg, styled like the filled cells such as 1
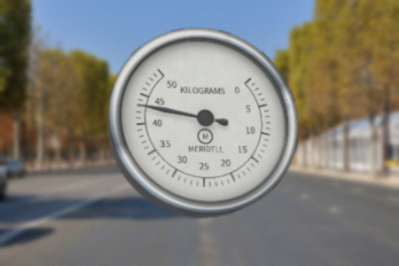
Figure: 43
